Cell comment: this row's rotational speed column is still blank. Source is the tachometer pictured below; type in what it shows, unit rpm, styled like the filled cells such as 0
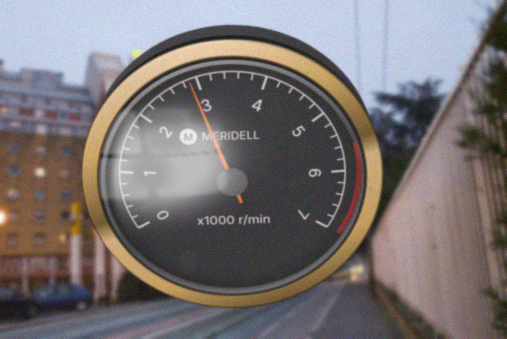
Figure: 2900
